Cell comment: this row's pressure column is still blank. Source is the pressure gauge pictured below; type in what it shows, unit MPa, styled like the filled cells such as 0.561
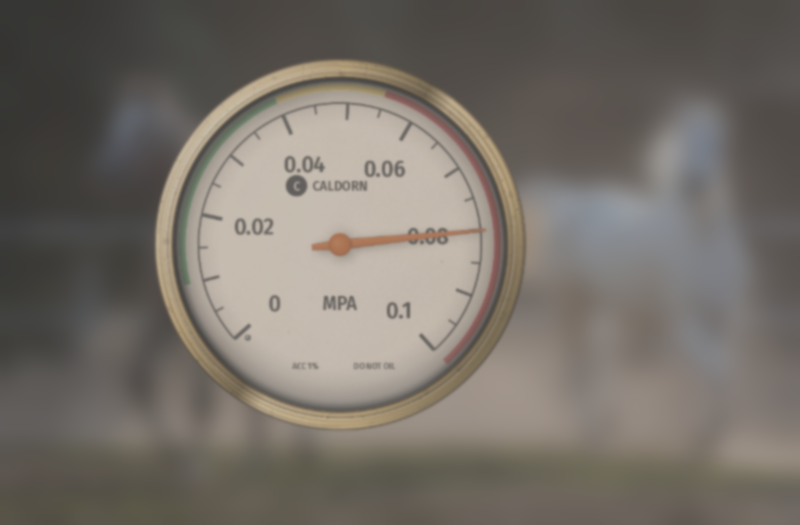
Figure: 0.08
